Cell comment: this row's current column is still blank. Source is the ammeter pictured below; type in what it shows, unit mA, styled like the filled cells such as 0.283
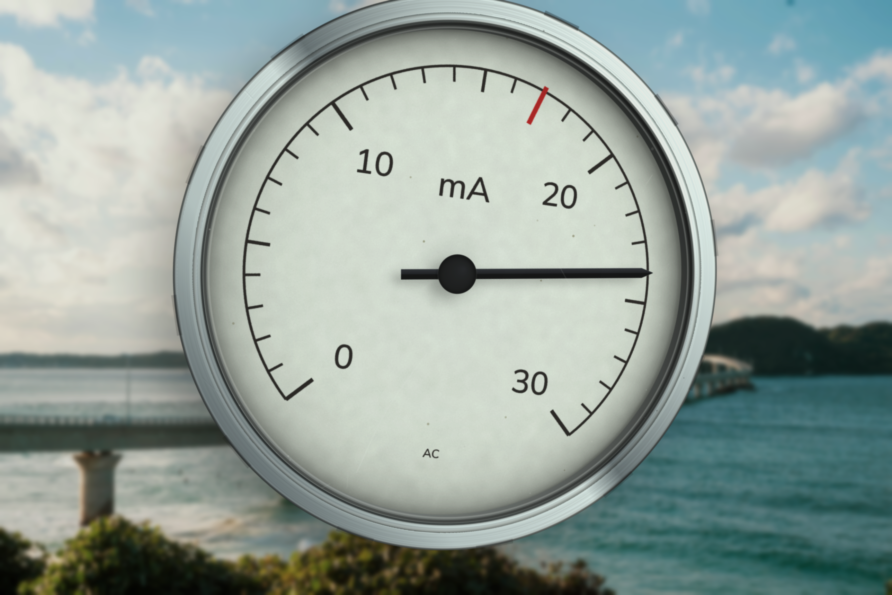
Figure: 24
